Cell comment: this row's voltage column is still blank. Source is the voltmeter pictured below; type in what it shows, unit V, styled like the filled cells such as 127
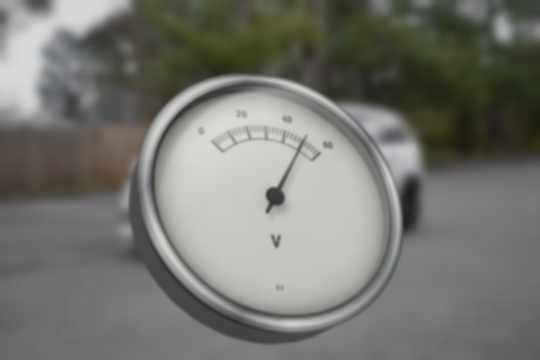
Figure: 50
